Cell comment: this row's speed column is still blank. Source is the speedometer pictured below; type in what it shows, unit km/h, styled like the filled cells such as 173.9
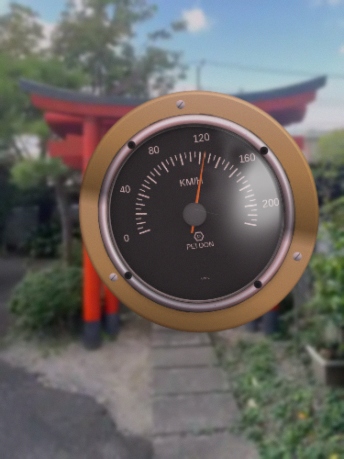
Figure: 125
